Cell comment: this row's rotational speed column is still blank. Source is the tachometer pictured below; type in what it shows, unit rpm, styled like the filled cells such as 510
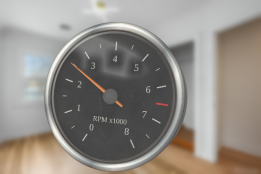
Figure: 2500
